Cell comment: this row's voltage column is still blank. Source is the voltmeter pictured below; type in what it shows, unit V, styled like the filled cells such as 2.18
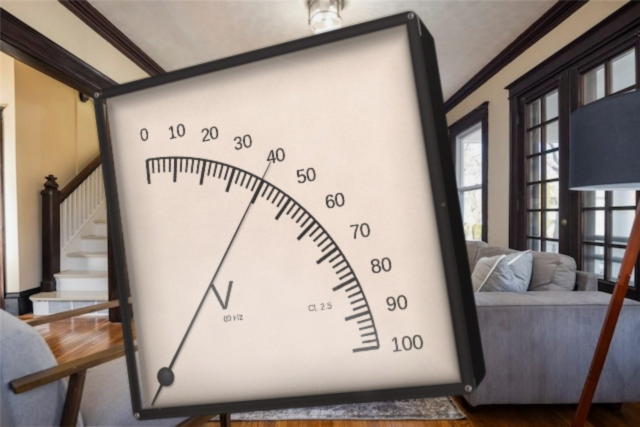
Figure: 40
